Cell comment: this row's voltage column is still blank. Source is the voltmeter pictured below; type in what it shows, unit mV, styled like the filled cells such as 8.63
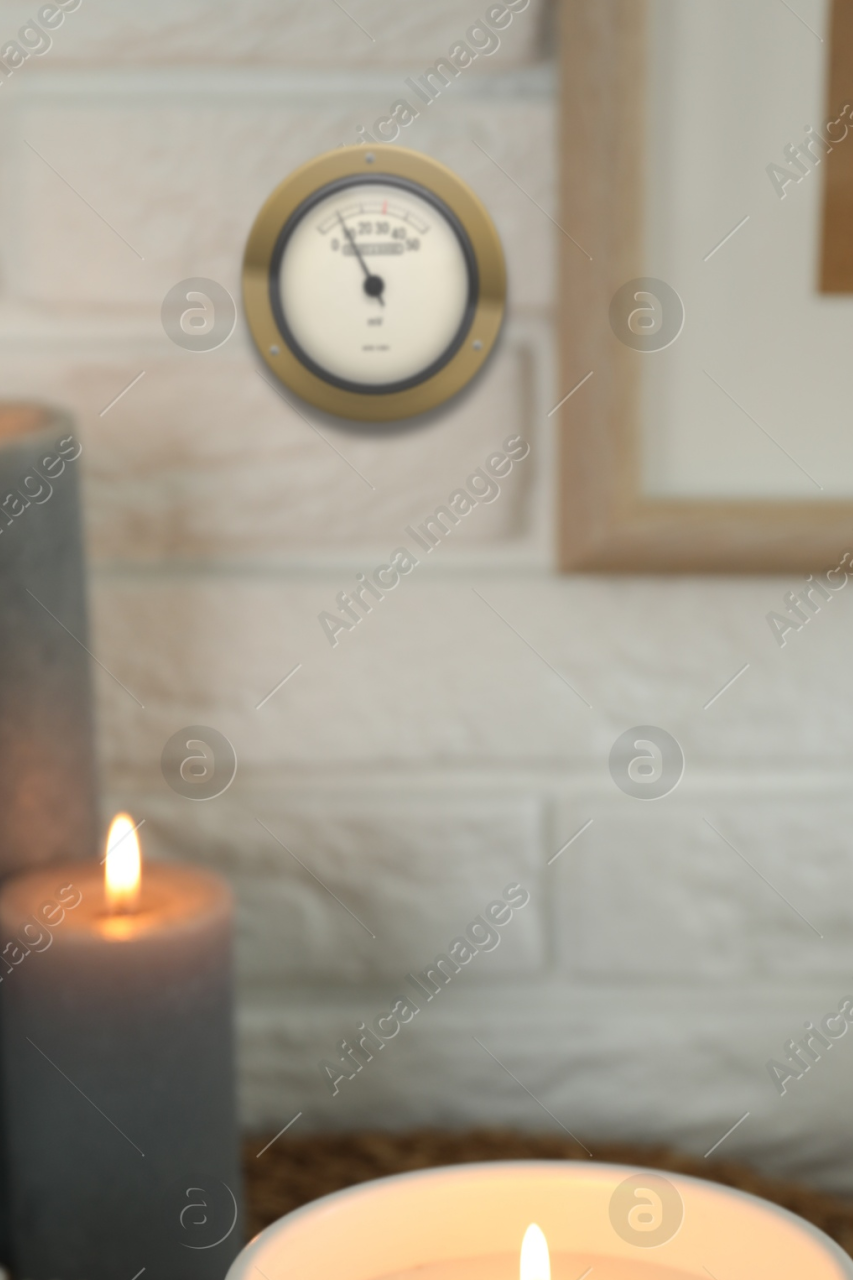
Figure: 10
